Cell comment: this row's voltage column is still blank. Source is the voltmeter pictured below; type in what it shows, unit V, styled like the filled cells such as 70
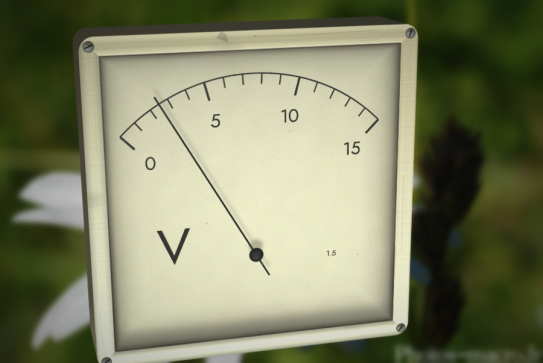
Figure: 2.5
